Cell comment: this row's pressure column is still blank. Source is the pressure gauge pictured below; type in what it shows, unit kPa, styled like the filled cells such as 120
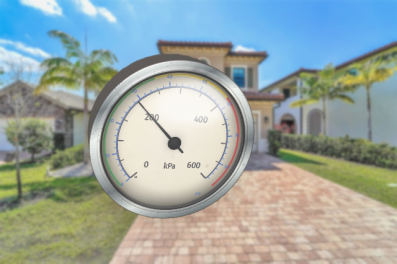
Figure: 200
